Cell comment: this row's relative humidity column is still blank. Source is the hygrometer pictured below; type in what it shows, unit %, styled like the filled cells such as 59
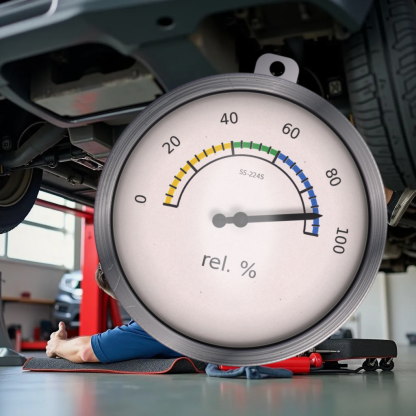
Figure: 92
